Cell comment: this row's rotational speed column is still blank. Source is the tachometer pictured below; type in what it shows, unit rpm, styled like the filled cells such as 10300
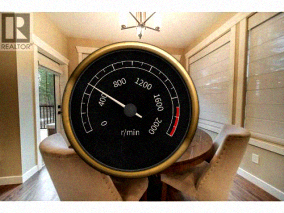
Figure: 500
